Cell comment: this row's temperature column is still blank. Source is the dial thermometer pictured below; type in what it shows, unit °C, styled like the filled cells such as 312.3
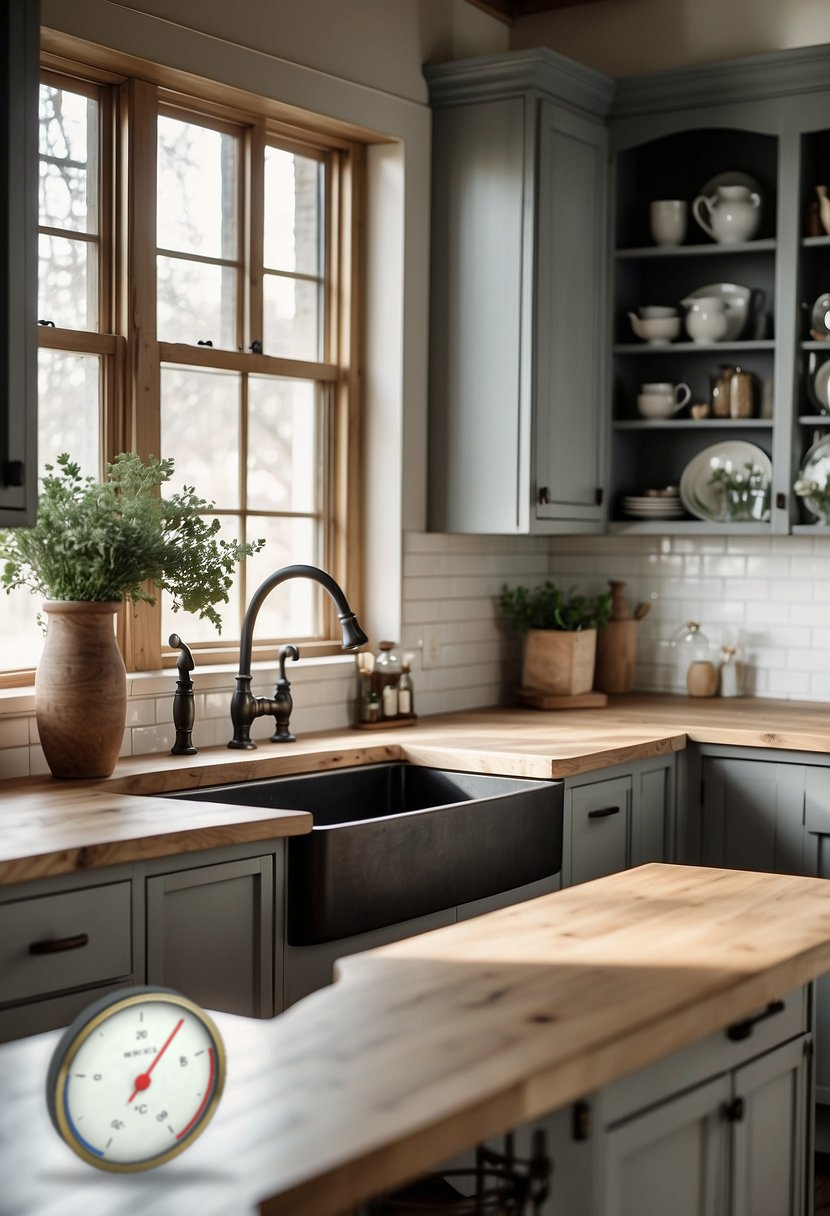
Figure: 30
